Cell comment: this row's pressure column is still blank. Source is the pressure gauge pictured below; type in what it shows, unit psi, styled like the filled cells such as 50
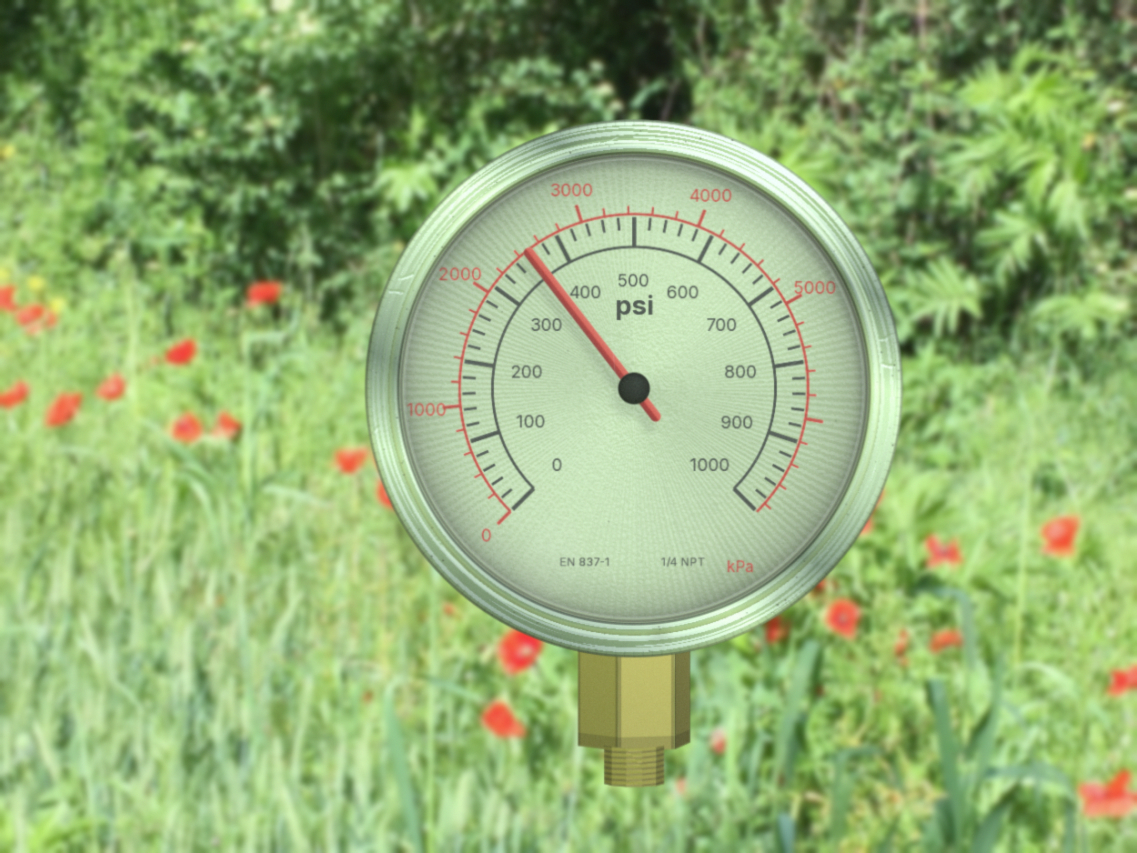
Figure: 360
